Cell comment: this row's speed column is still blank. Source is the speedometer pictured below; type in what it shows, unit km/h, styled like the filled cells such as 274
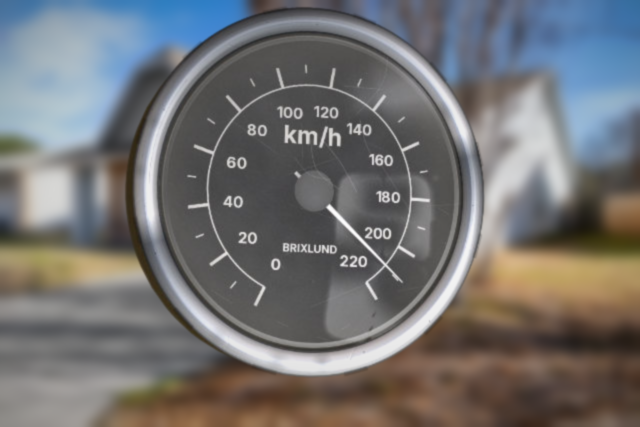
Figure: 210
